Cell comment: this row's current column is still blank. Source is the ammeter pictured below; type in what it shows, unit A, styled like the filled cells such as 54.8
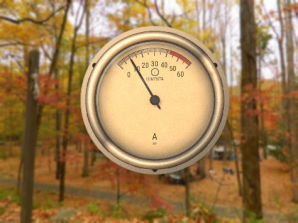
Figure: 10
